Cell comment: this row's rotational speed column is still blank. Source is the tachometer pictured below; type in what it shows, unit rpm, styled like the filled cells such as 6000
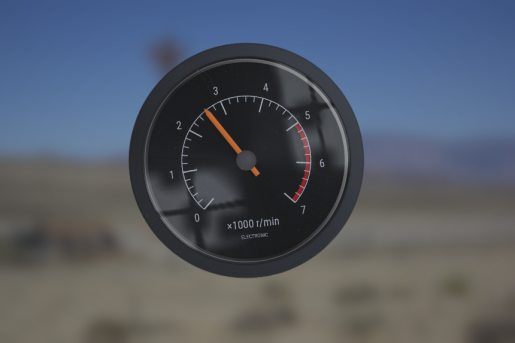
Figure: 2600
